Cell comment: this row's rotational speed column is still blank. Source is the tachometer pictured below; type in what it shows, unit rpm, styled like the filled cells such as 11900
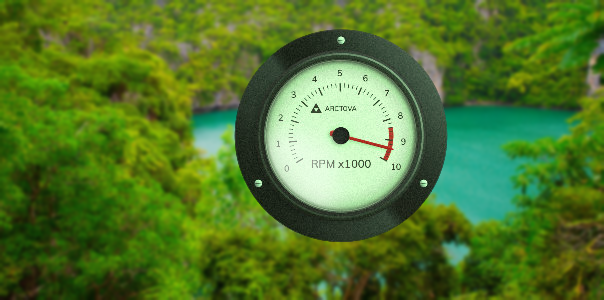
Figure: 9400
